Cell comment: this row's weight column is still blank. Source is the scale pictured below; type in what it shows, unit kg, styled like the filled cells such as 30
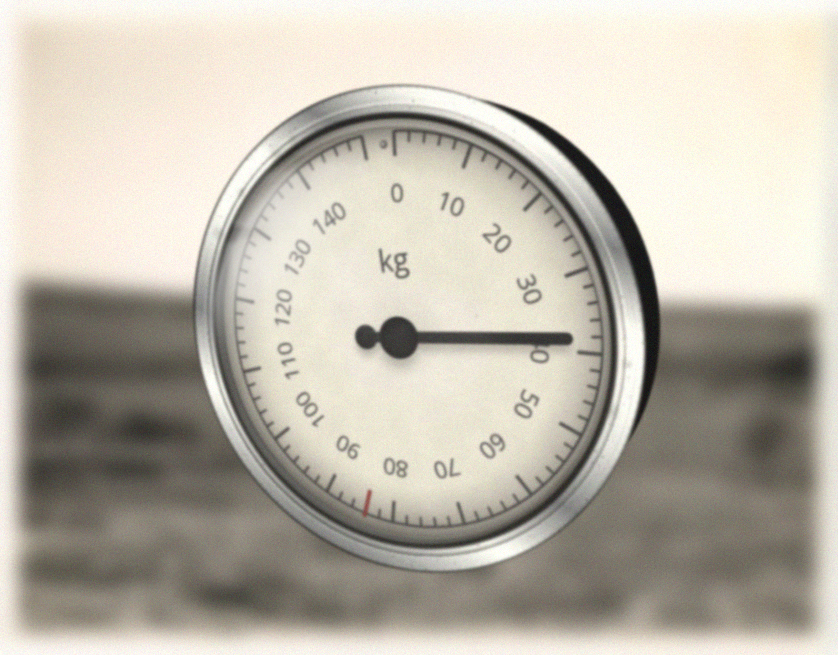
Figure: 38
